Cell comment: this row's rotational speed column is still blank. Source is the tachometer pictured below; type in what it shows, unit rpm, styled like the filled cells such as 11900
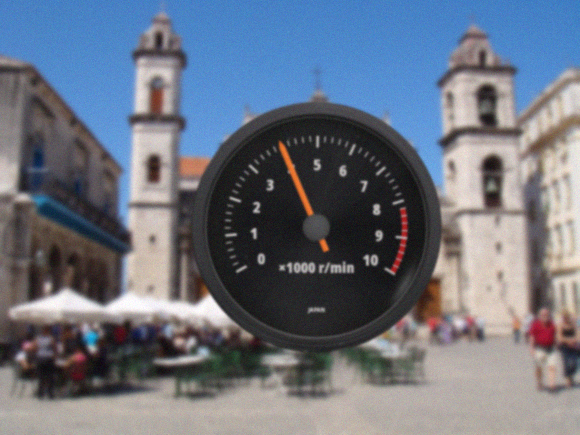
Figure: 4000
